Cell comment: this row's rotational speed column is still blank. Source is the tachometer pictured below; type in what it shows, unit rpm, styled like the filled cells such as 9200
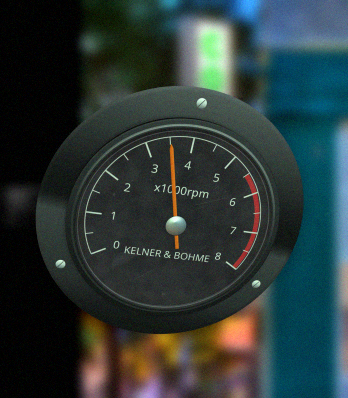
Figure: 3500
